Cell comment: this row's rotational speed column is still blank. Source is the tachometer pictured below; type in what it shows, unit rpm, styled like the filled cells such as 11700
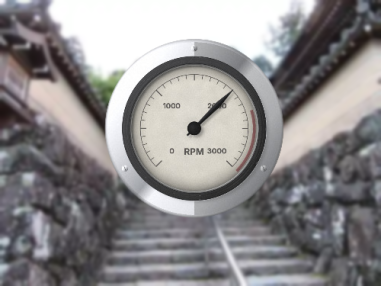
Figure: 2000
